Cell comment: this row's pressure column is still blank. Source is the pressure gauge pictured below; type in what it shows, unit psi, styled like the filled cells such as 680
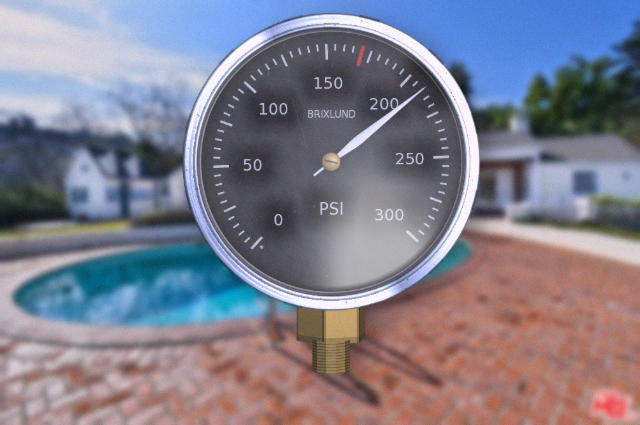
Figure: 210
